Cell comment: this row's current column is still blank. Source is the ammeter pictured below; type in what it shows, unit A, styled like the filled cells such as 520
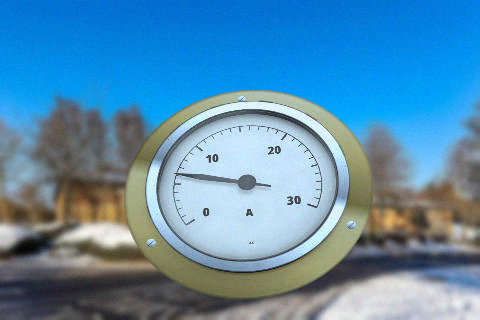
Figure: 6
